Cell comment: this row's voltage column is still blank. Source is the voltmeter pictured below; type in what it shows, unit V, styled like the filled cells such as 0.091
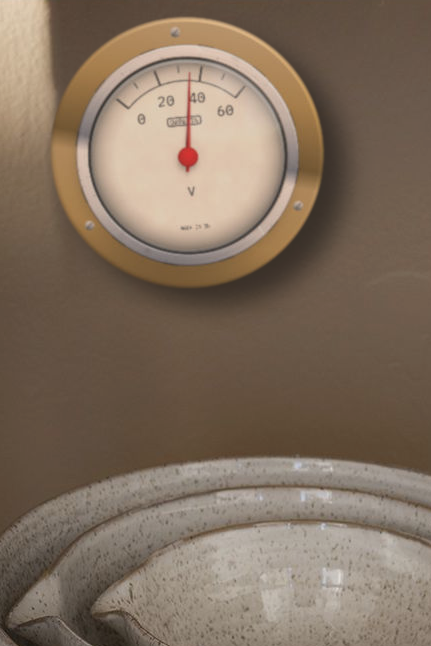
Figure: 35
